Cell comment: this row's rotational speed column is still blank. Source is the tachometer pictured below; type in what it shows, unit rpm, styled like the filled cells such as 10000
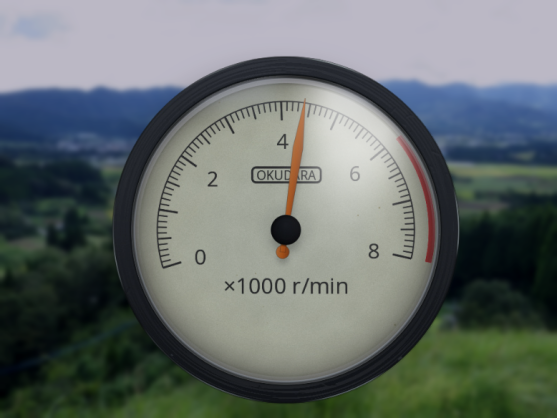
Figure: 4400
